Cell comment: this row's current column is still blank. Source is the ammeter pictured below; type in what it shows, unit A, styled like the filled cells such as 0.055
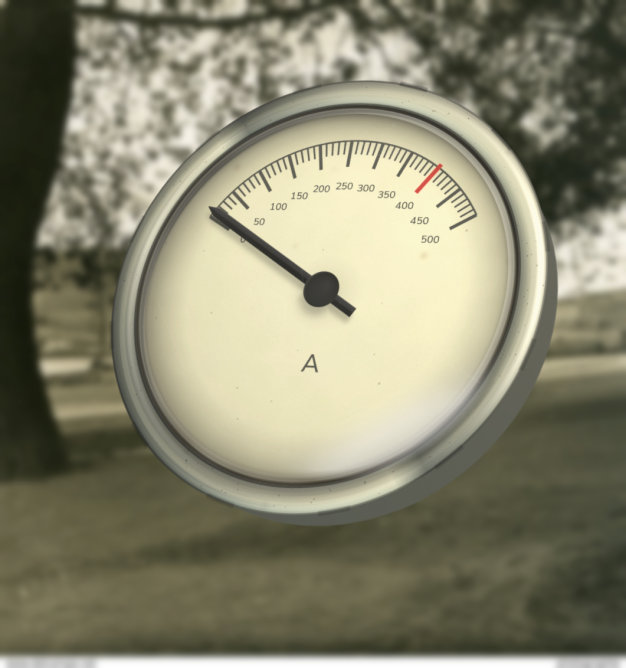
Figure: 10
